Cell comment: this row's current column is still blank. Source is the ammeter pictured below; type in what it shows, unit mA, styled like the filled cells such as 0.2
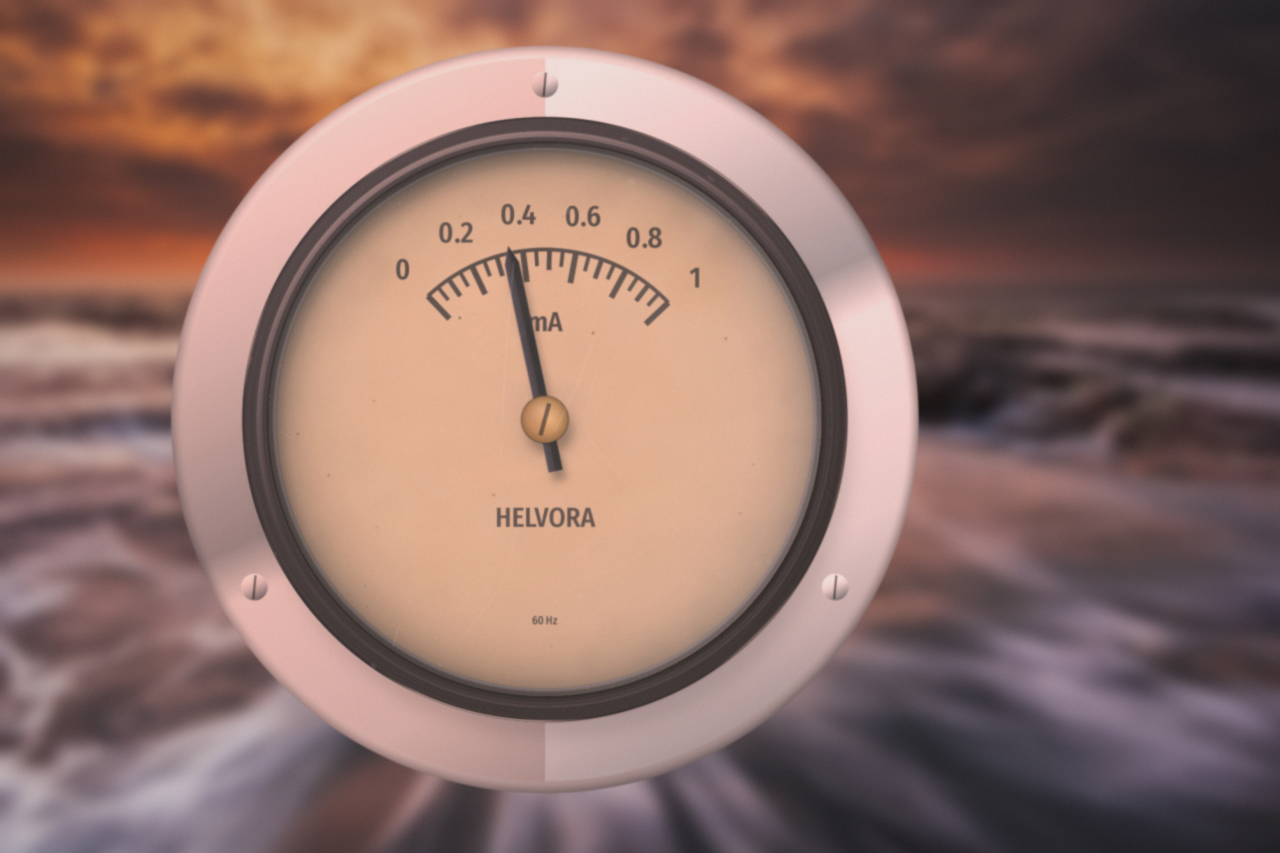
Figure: 0.35
